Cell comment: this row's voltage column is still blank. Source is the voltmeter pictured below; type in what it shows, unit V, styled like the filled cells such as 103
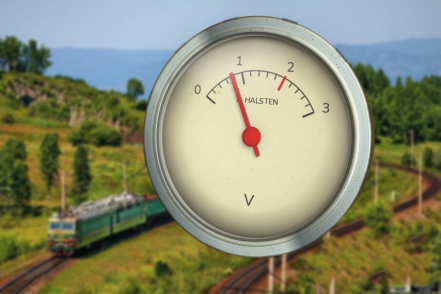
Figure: 0.8
